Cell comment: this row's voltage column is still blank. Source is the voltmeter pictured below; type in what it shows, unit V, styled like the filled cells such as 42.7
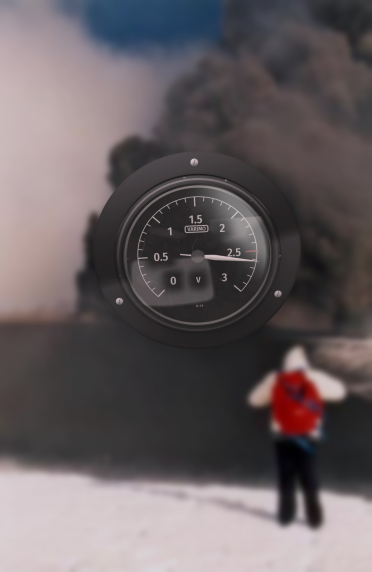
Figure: 2.6
